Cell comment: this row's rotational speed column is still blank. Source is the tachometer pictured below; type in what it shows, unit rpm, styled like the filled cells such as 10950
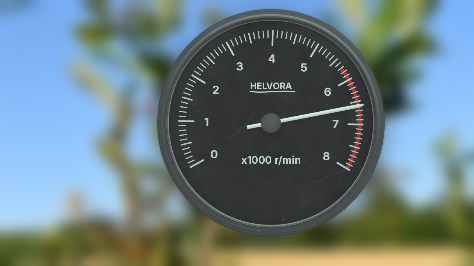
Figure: 6600
